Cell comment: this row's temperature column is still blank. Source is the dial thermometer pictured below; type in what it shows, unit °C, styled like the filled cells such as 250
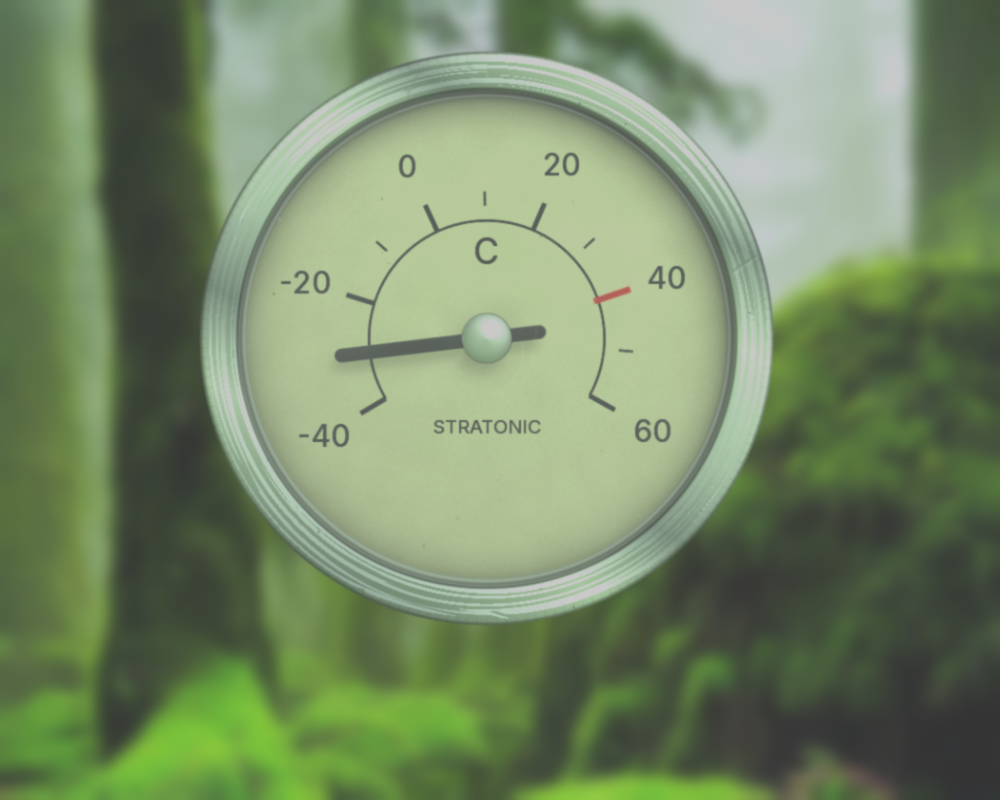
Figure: -30
